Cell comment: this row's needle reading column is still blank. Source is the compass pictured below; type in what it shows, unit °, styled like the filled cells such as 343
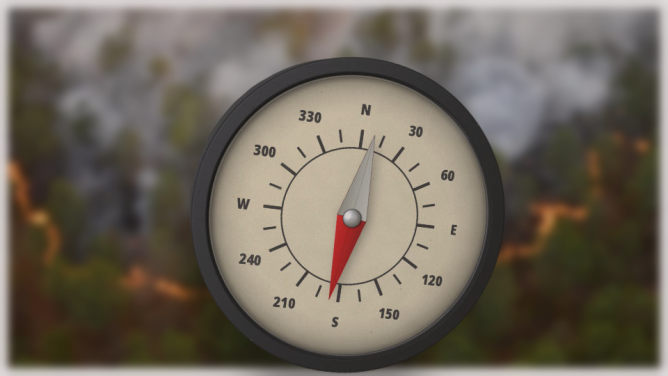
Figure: 187.5
